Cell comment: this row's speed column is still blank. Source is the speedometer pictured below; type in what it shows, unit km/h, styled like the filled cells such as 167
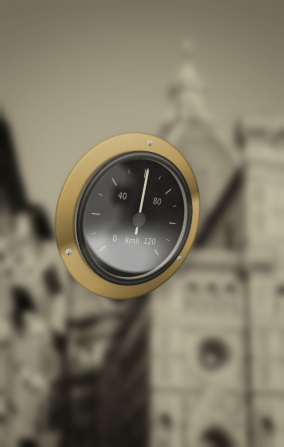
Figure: 60
